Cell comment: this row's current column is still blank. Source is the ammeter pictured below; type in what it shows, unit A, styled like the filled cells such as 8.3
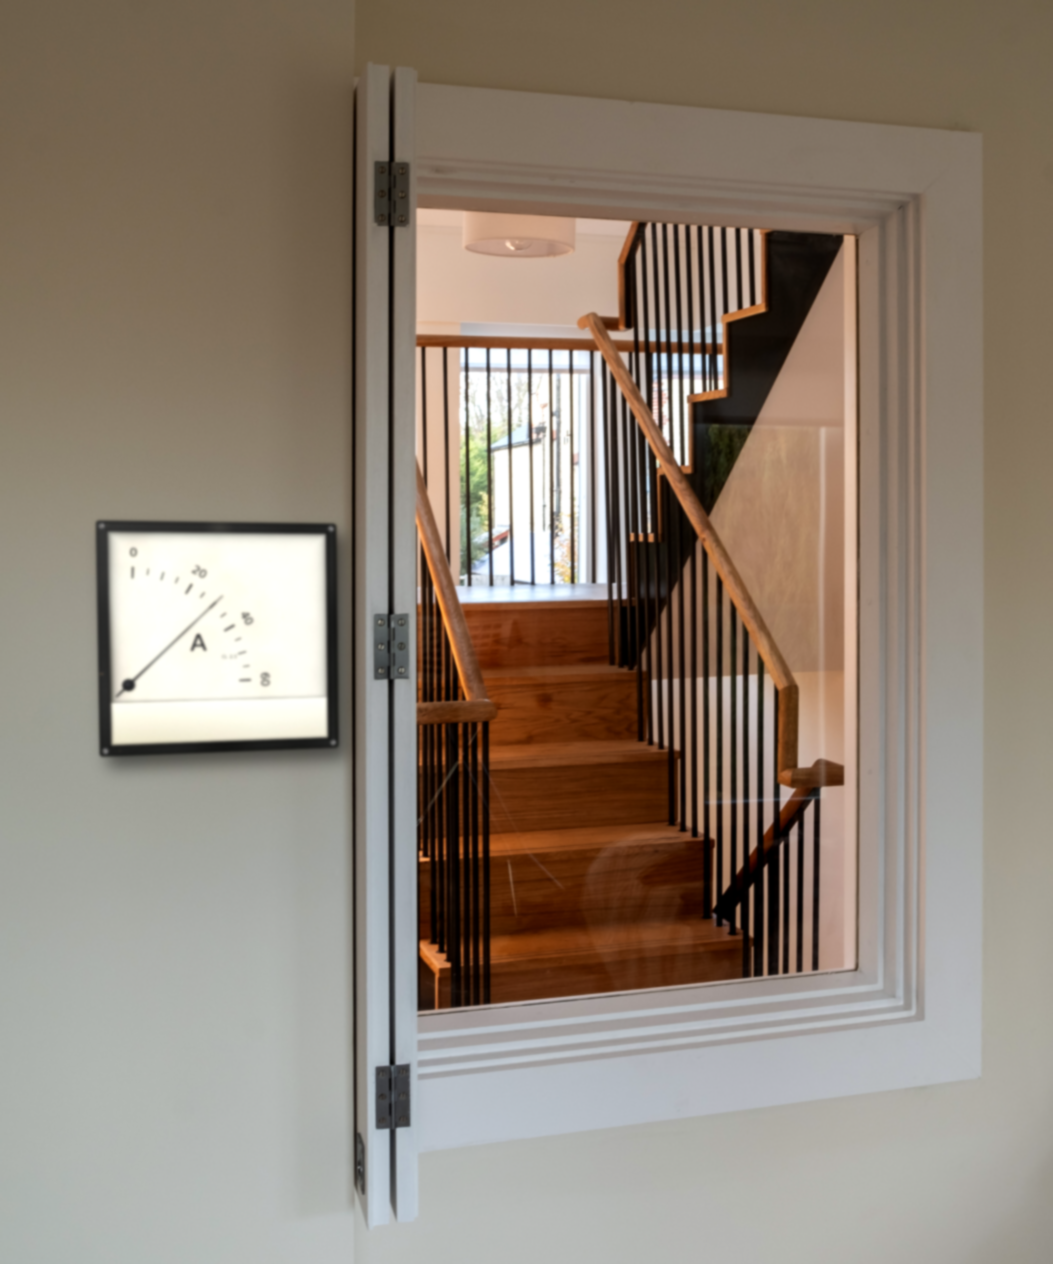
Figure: 30
